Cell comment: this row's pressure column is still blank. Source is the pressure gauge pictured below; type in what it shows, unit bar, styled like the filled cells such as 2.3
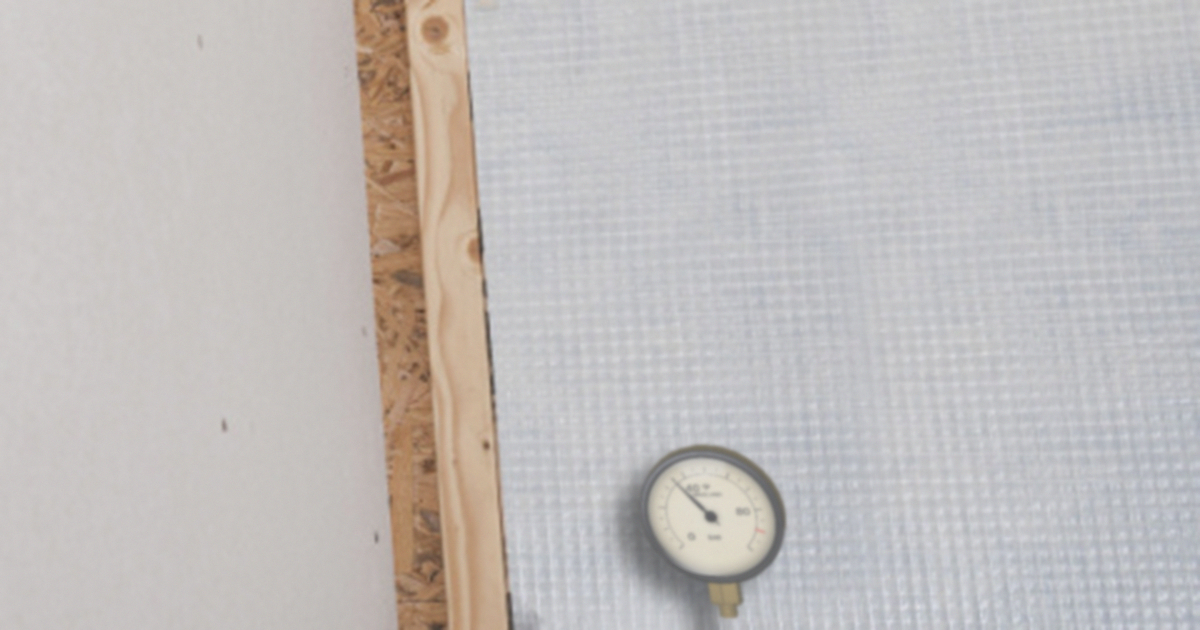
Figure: 35
